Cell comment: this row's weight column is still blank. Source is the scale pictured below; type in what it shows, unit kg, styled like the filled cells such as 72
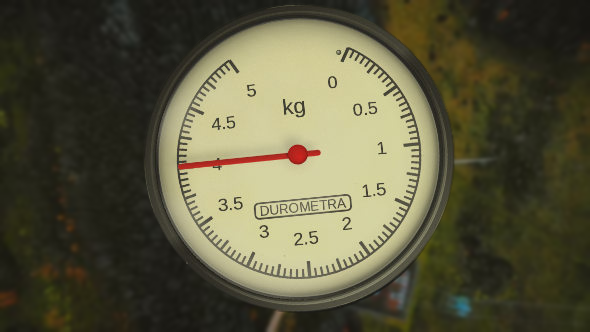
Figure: 4
